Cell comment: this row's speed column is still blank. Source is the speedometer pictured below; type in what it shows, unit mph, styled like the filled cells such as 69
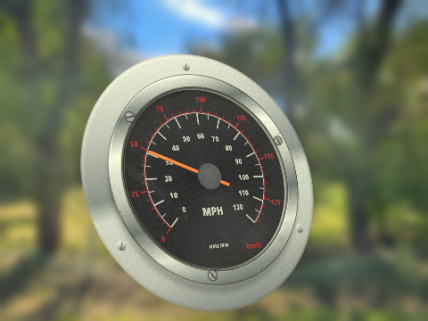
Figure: 30
